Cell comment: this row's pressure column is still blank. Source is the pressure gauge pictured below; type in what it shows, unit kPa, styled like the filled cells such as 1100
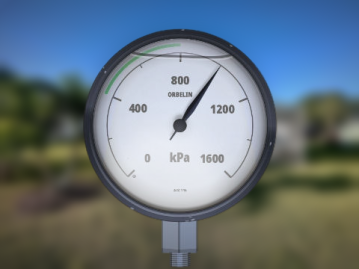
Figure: 1000
